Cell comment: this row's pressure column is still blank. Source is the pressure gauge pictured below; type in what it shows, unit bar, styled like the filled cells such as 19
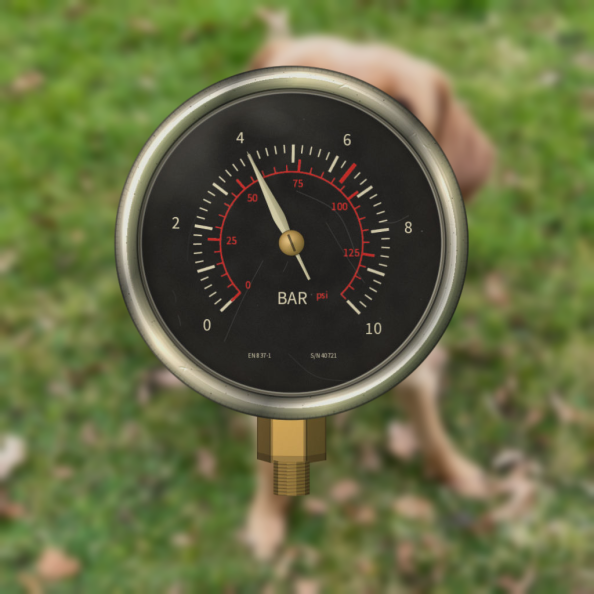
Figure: 4
